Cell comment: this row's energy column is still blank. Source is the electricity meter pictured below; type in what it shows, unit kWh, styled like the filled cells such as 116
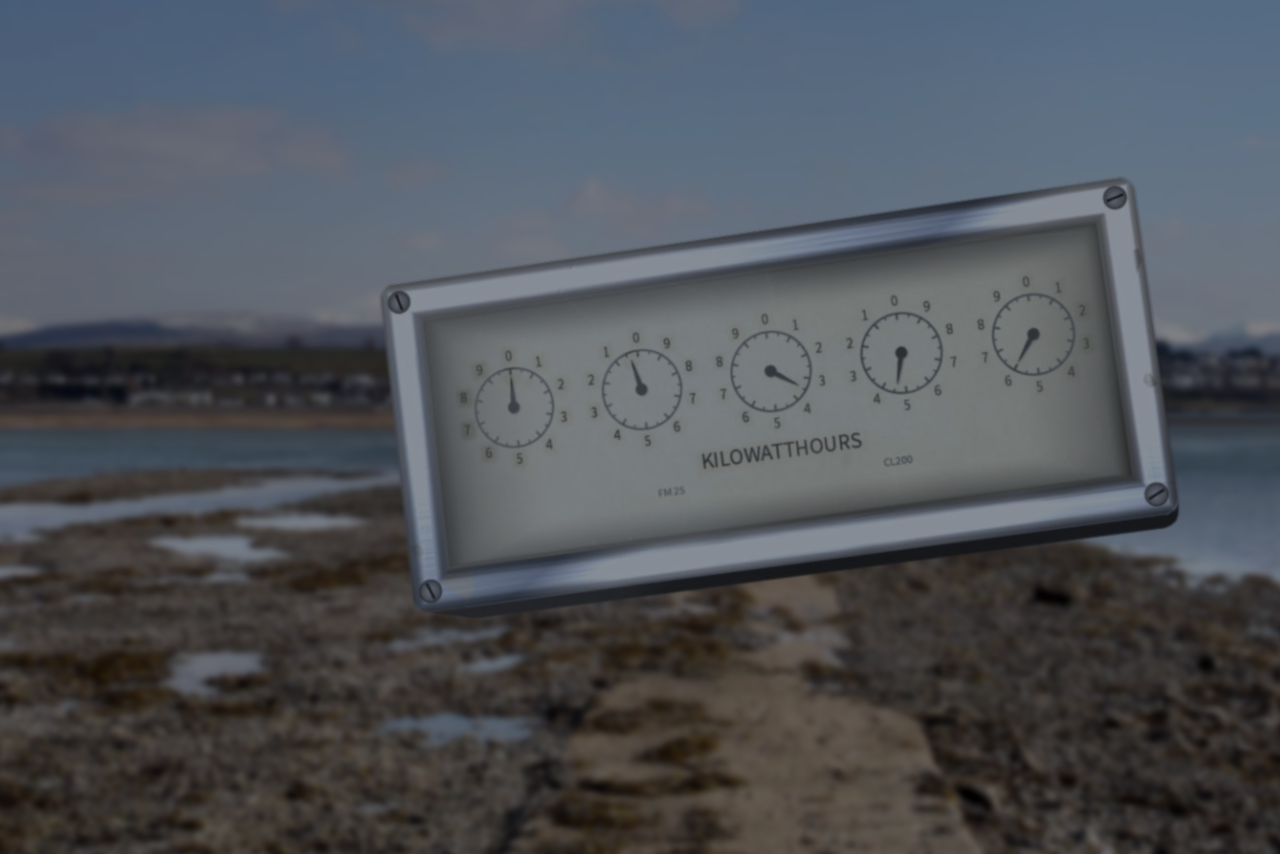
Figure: 346
